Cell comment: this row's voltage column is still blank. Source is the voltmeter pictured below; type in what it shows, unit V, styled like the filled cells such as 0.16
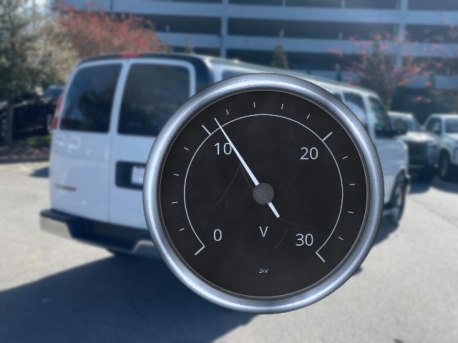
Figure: 11
